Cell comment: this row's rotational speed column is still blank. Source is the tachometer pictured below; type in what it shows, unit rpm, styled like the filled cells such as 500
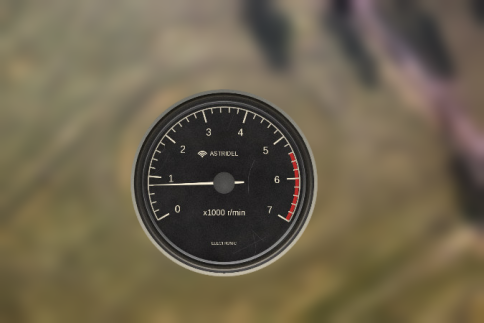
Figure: 800
